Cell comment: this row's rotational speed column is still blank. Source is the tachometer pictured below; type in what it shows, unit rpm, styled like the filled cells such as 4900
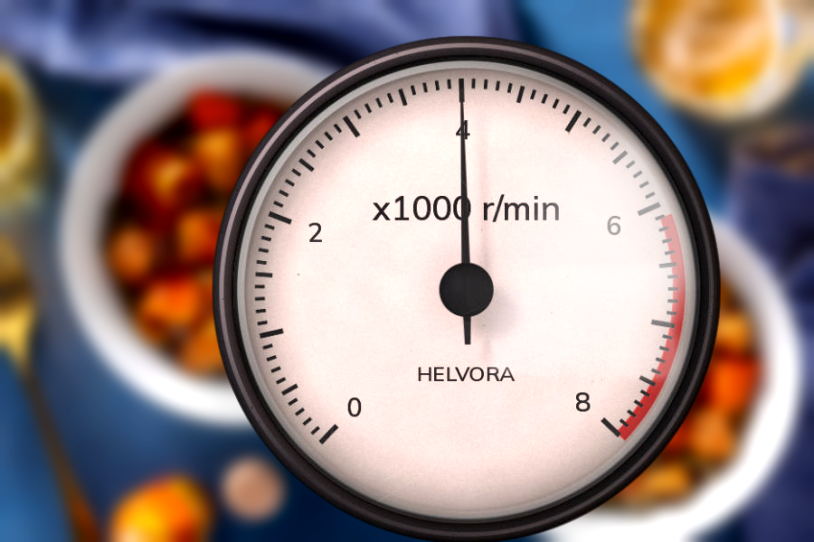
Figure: 4000
